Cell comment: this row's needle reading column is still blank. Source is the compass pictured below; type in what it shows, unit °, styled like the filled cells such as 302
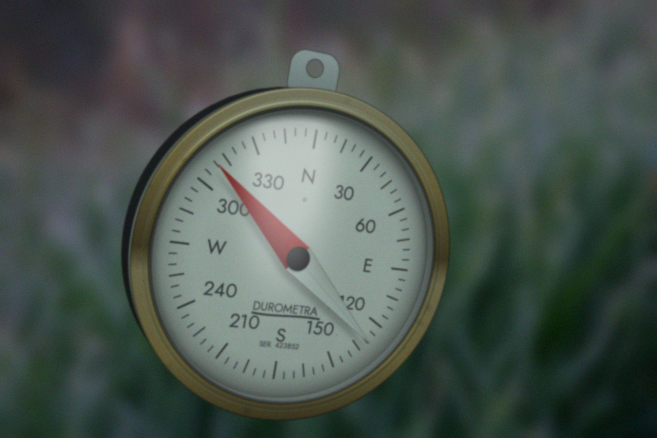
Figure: 310
